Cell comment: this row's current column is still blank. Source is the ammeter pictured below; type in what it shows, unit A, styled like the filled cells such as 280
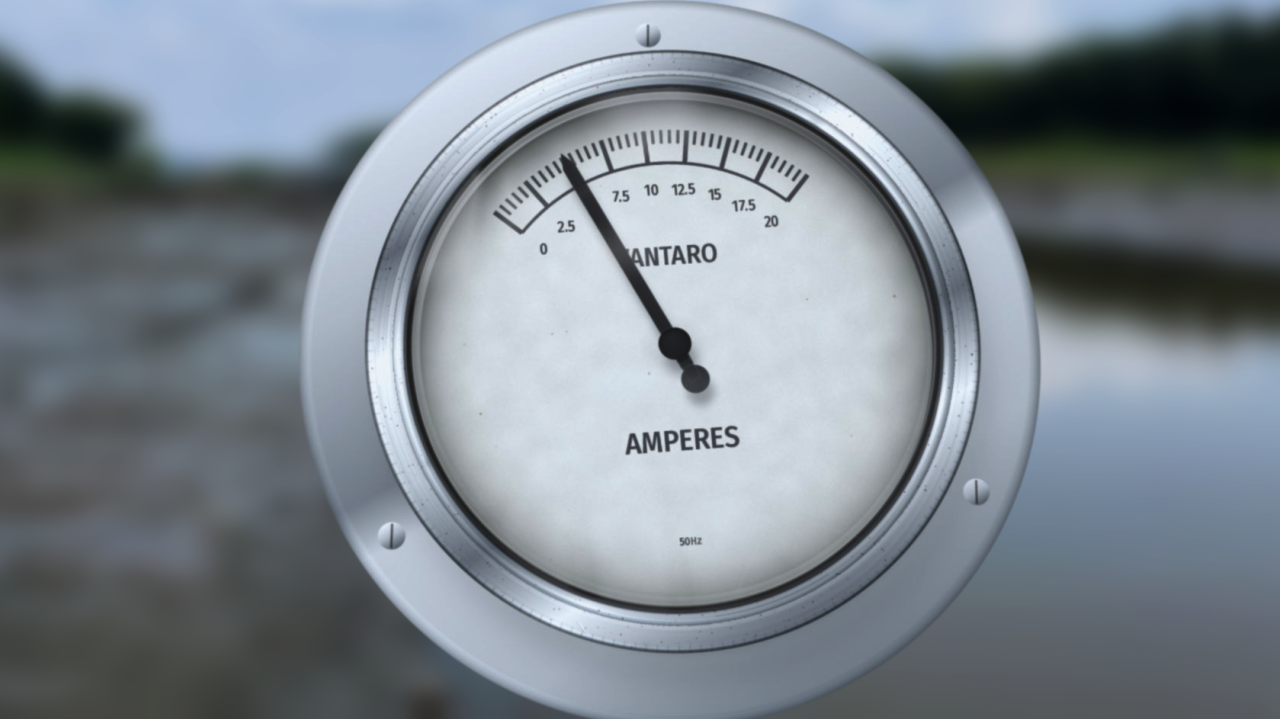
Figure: 5
